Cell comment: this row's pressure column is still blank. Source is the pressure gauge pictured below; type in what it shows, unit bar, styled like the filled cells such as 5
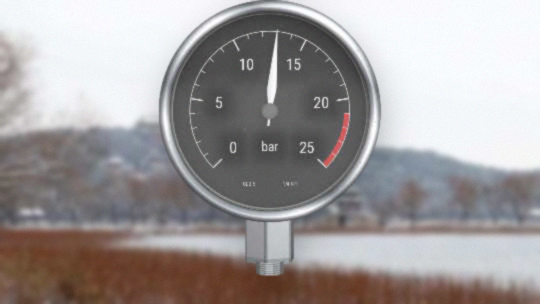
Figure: 13
